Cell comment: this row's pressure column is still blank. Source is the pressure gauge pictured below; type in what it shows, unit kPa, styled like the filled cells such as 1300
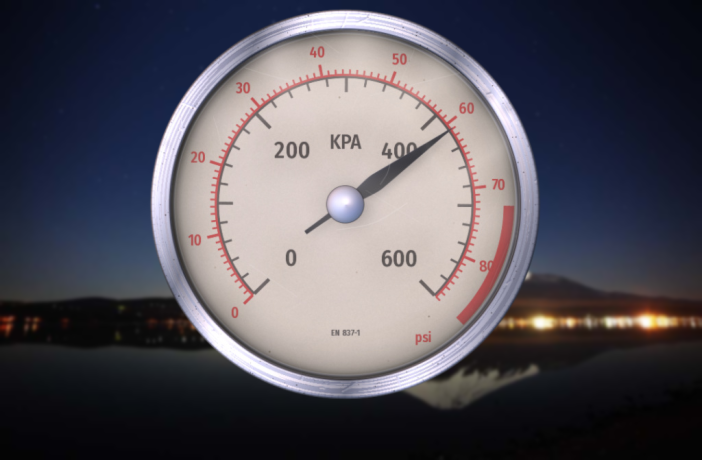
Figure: 420
